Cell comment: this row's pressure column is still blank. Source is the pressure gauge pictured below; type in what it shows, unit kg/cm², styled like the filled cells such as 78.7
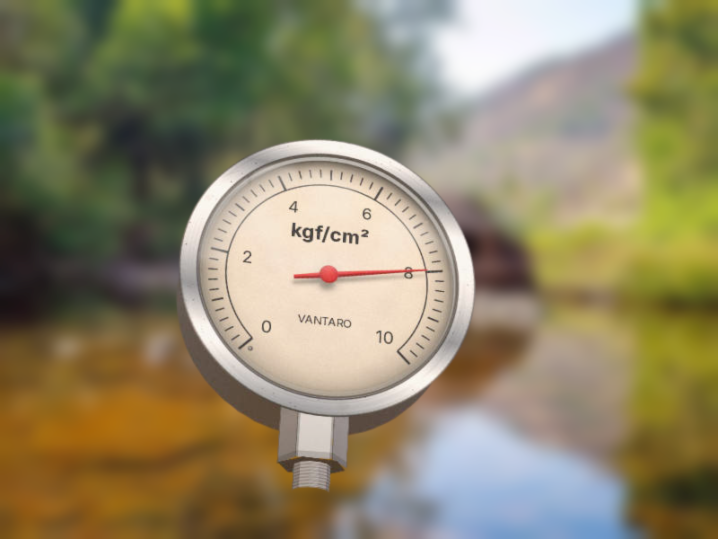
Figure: 8
